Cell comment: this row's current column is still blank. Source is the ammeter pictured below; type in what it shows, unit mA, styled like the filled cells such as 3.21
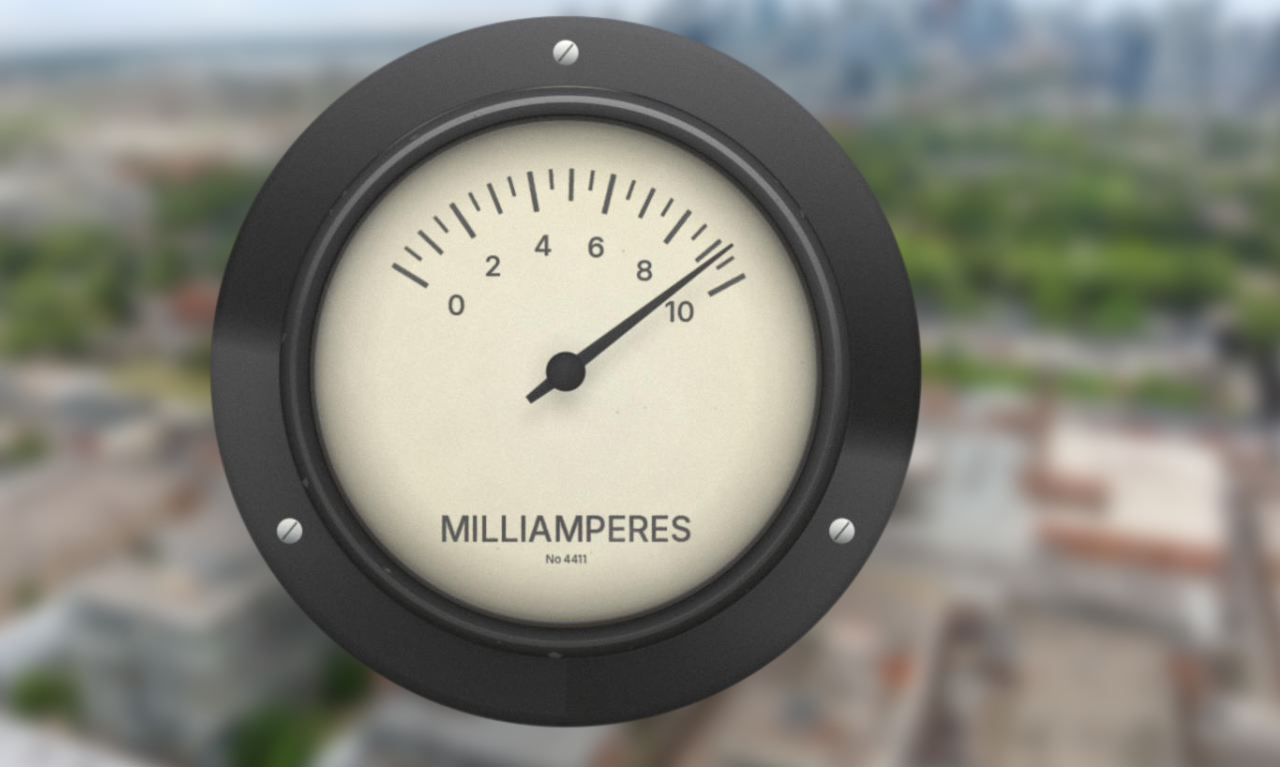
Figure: 9.25
